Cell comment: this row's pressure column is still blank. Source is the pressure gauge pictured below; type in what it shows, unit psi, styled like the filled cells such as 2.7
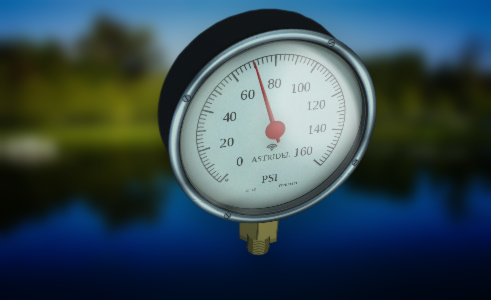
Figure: 70
